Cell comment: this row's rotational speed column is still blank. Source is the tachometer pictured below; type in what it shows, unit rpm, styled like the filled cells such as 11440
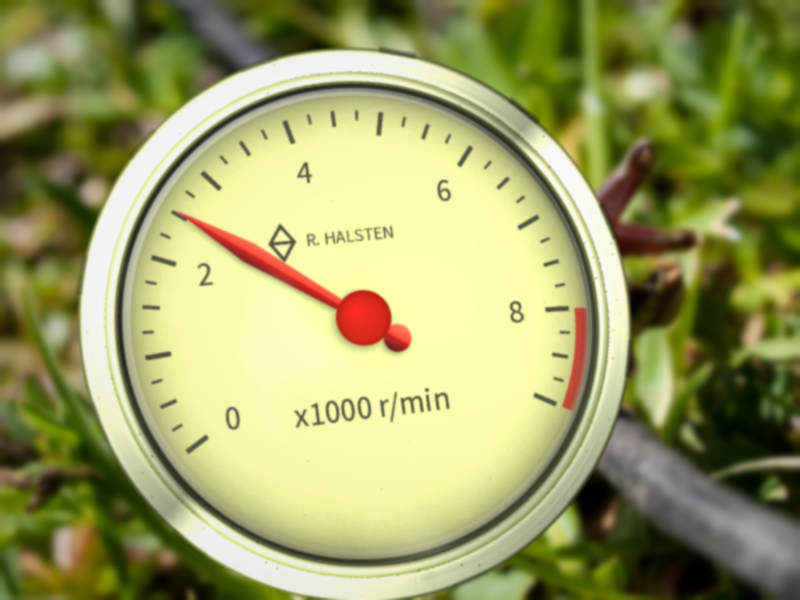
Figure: 2500
